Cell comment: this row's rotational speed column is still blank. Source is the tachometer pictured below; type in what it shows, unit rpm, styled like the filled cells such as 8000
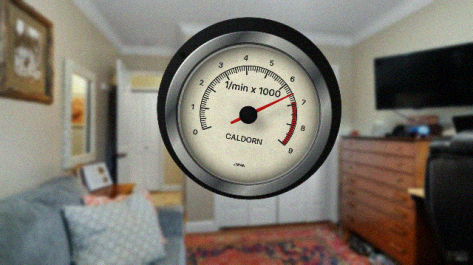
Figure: 6500
